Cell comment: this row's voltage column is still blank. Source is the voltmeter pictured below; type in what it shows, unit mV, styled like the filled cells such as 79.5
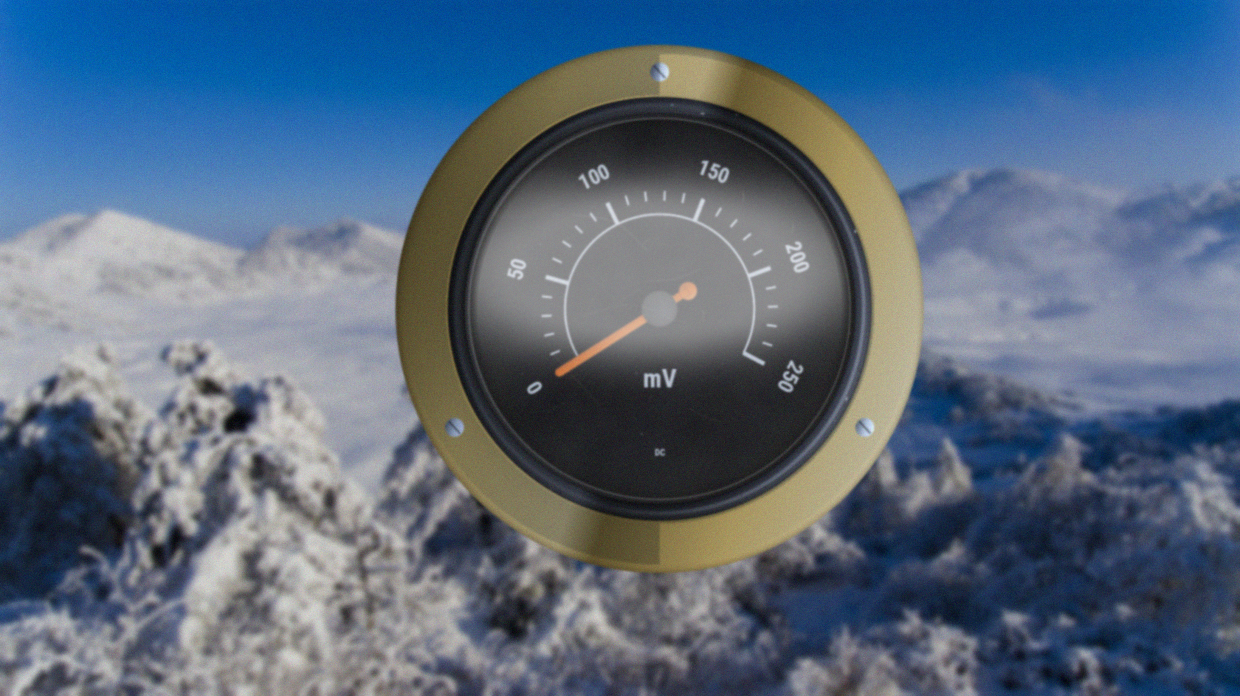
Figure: 0
